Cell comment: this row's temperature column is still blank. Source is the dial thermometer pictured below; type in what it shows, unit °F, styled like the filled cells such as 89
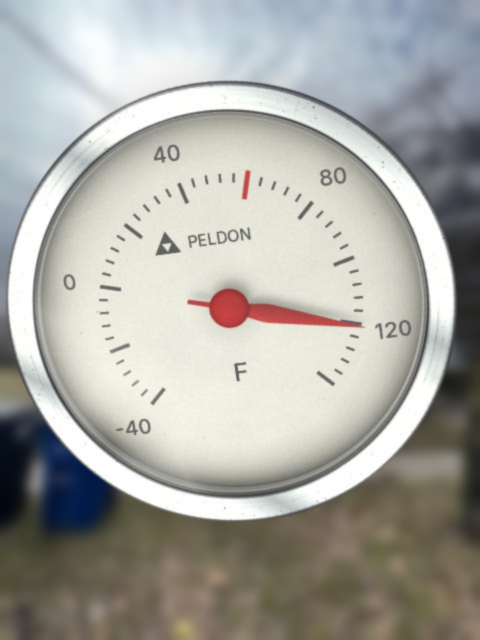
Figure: 120
